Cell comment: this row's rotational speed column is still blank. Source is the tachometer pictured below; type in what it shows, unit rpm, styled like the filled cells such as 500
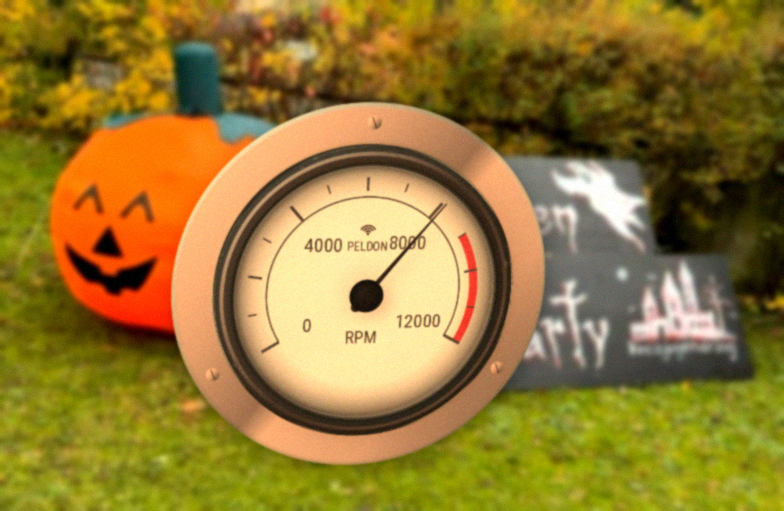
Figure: 8000
